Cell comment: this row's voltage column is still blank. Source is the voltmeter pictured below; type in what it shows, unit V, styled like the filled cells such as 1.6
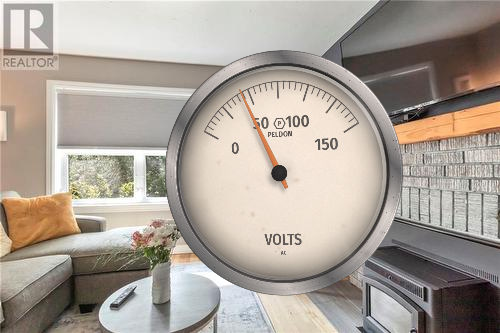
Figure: 45
